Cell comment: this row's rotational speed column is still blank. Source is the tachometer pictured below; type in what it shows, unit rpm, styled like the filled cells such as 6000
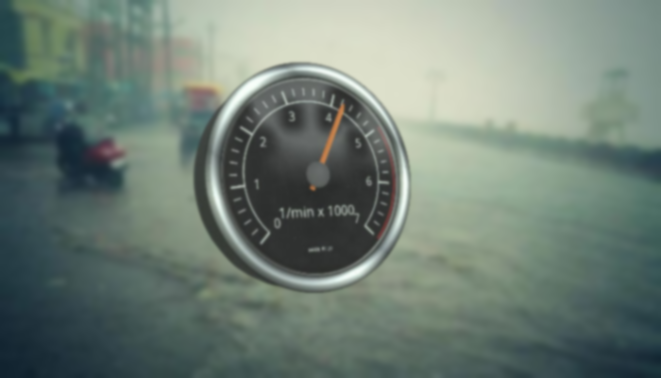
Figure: 4200
